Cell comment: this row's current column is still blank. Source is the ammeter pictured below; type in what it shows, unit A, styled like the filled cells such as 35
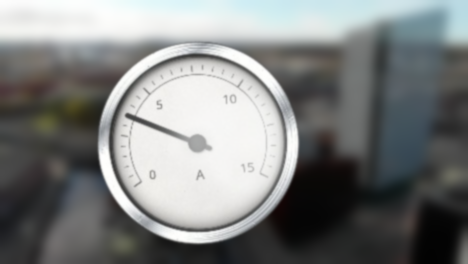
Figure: 3.5
